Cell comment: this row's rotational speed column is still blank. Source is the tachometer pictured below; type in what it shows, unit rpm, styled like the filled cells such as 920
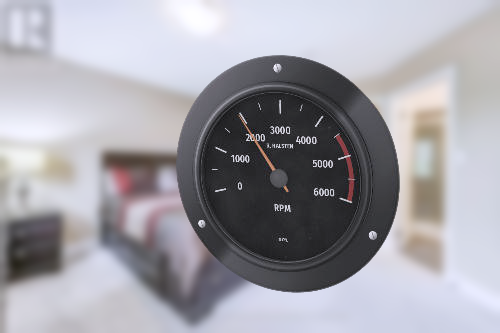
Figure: 2000
